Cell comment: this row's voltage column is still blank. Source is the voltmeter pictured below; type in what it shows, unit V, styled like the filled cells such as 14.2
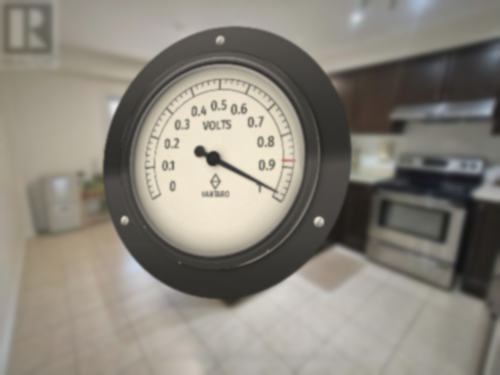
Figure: 0.98
